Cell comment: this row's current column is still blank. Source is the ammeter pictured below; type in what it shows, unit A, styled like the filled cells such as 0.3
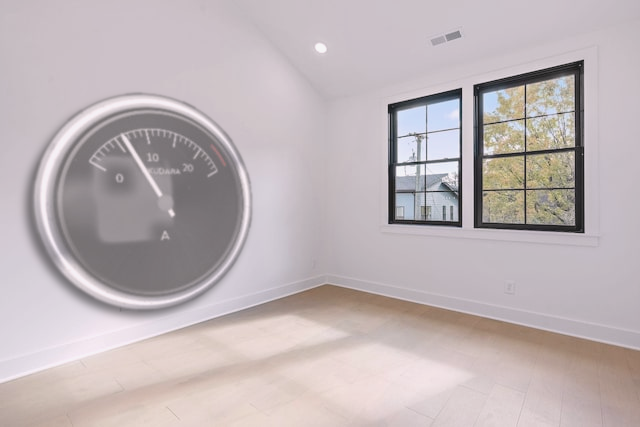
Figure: 6
